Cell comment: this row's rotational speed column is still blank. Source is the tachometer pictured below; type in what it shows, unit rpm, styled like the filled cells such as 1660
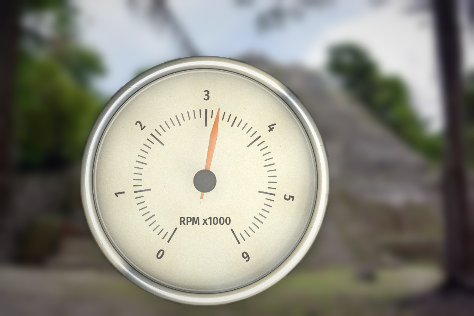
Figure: 3200
